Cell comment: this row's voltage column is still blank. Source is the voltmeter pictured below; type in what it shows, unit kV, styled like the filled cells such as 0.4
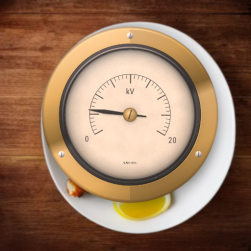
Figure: 3
